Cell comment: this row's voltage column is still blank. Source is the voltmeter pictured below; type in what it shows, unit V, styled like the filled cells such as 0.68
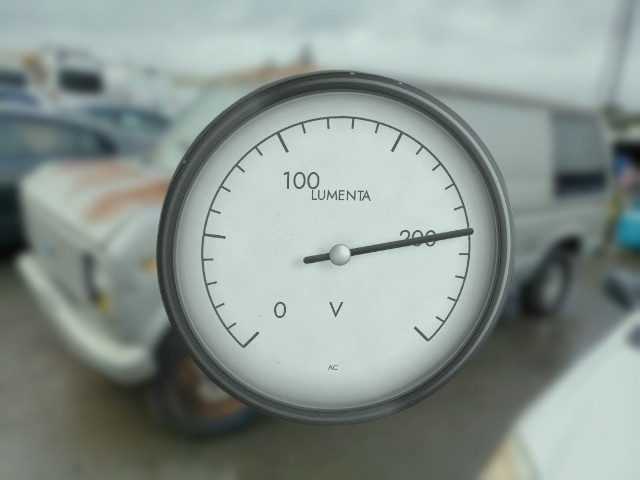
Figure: 200
